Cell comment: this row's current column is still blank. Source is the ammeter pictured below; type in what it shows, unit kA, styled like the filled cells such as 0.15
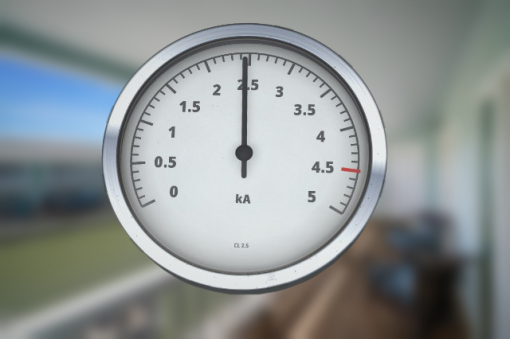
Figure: 2.45
